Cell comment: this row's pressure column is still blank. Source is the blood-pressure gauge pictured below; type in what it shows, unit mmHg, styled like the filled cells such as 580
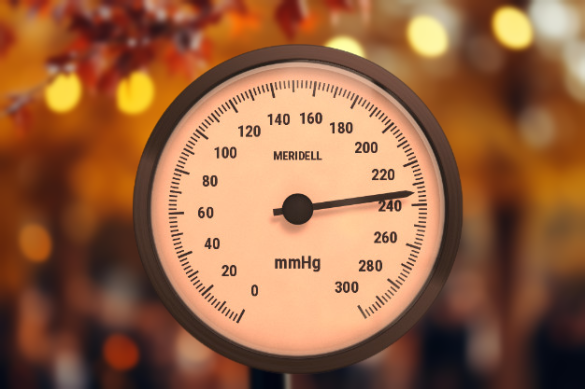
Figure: 234
